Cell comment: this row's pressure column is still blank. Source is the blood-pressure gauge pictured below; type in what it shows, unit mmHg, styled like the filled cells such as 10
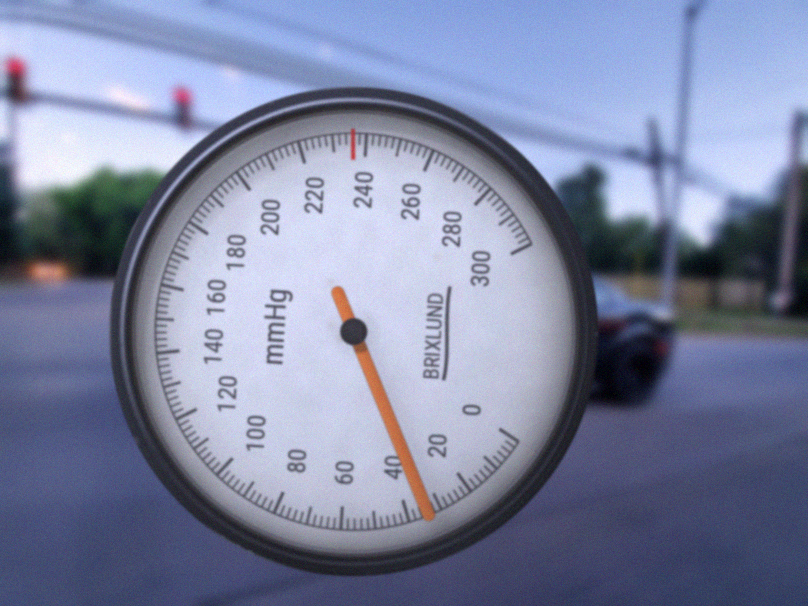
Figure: 34
